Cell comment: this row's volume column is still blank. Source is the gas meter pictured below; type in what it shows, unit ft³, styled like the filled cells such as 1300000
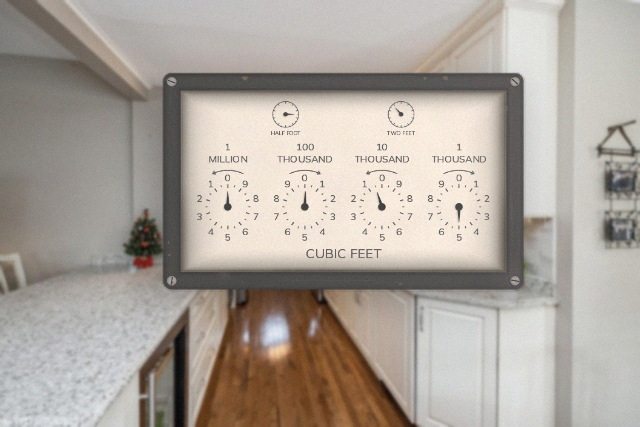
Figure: 500
